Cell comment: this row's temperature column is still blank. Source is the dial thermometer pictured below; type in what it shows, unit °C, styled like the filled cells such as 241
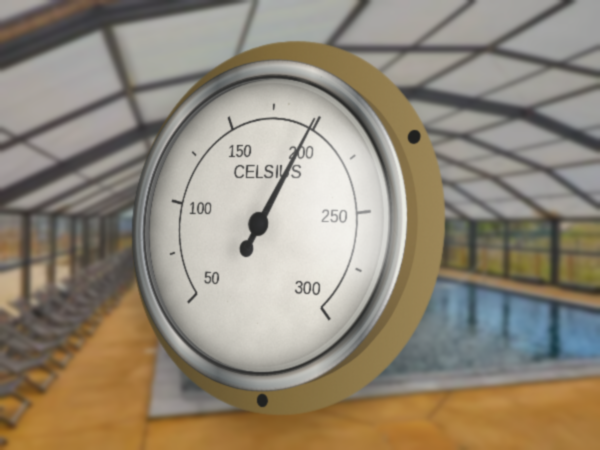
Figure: 200
